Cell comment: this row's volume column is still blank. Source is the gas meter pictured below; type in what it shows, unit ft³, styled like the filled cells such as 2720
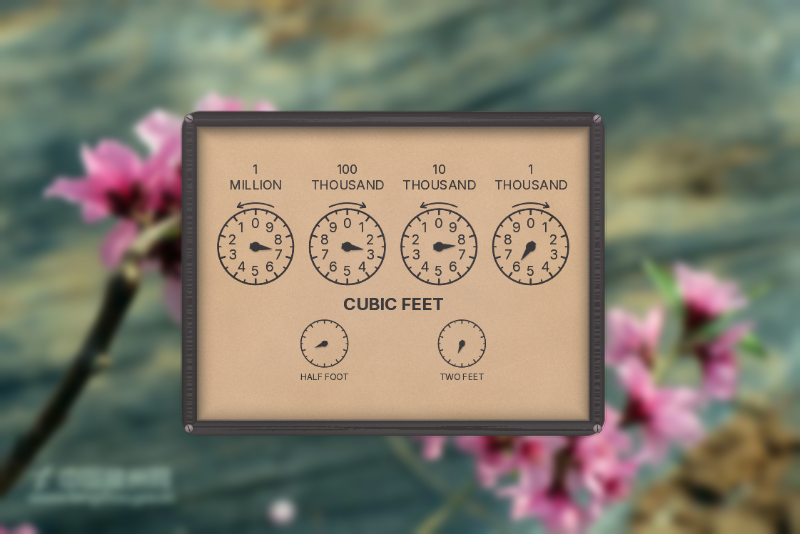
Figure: 727600
